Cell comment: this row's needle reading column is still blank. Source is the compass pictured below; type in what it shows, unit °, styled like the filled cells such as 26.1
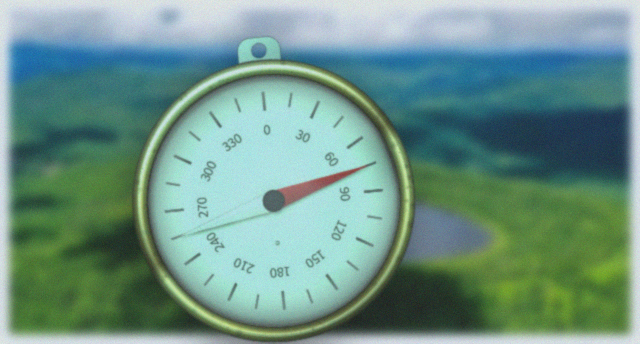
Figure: 75
